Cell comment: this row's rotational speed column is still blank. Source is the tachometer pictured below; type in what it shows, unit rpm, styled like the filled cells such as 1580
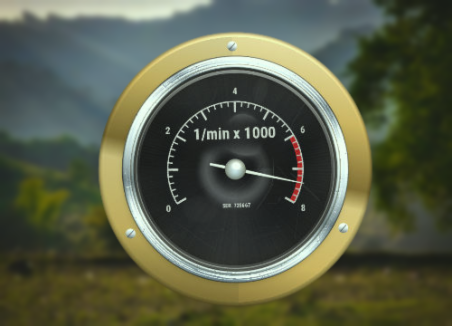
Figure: 7400
